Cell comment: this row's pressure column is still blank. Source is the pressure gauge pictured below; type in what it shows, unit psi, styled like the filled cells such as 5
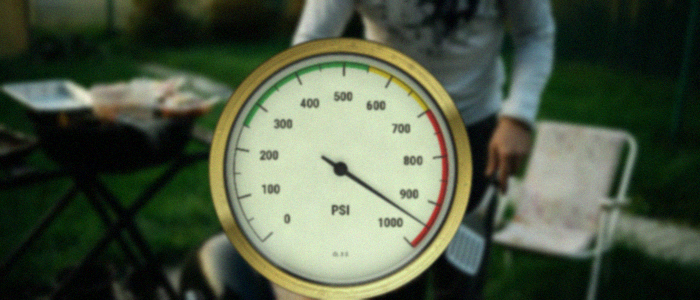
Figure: 950
